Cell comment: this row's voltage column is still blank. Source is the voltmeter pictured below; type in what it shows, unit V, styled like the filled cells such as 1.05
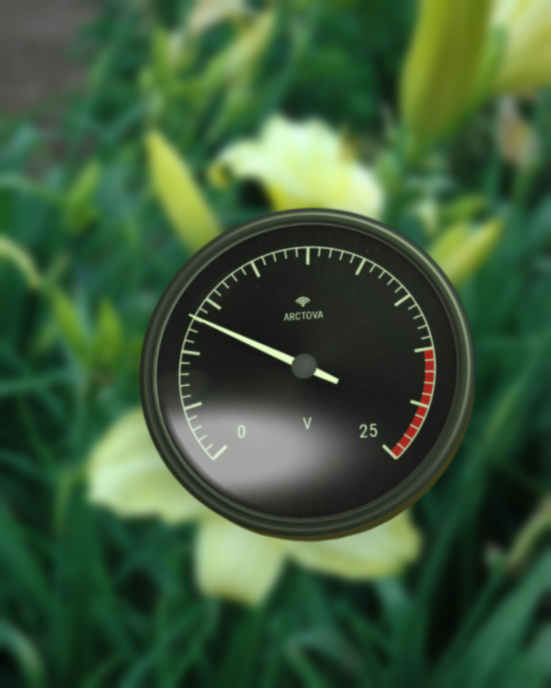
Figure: 6.5
